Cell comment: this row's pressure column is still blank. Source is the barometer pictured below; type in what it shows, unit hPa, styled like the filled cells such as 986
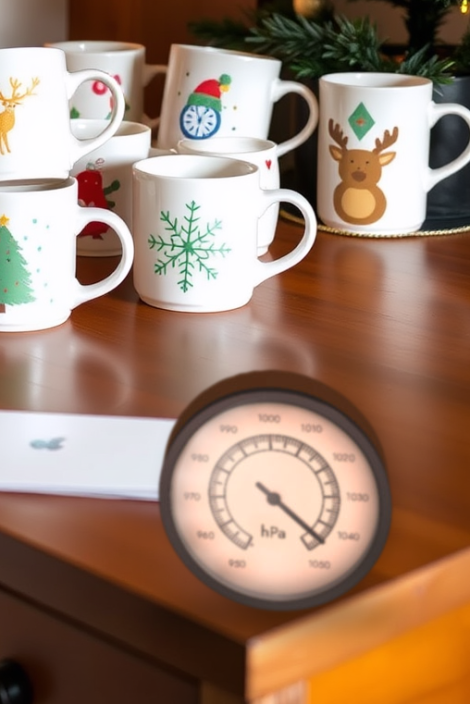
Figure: 1045
